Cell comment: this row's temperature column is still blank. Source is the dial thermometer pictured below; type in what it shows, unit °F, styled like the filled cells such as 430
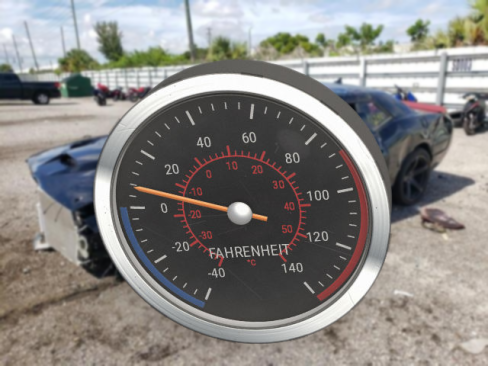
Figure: 8
